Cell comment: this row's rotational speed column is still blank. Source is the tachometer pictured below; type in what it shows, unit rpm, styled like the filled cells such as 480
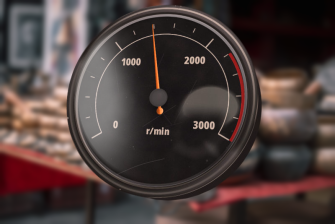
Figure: 1400
